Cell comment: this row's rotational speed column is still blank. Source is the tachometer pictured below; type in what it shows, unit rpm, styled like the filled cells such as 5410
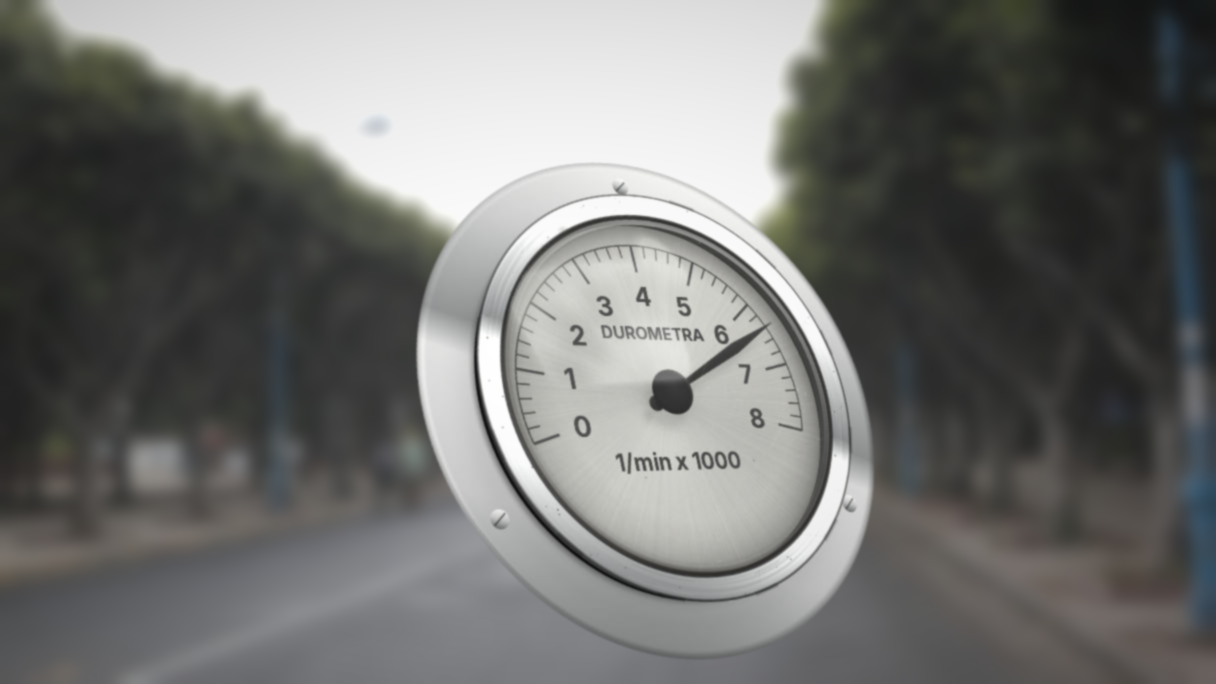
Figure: 6400
